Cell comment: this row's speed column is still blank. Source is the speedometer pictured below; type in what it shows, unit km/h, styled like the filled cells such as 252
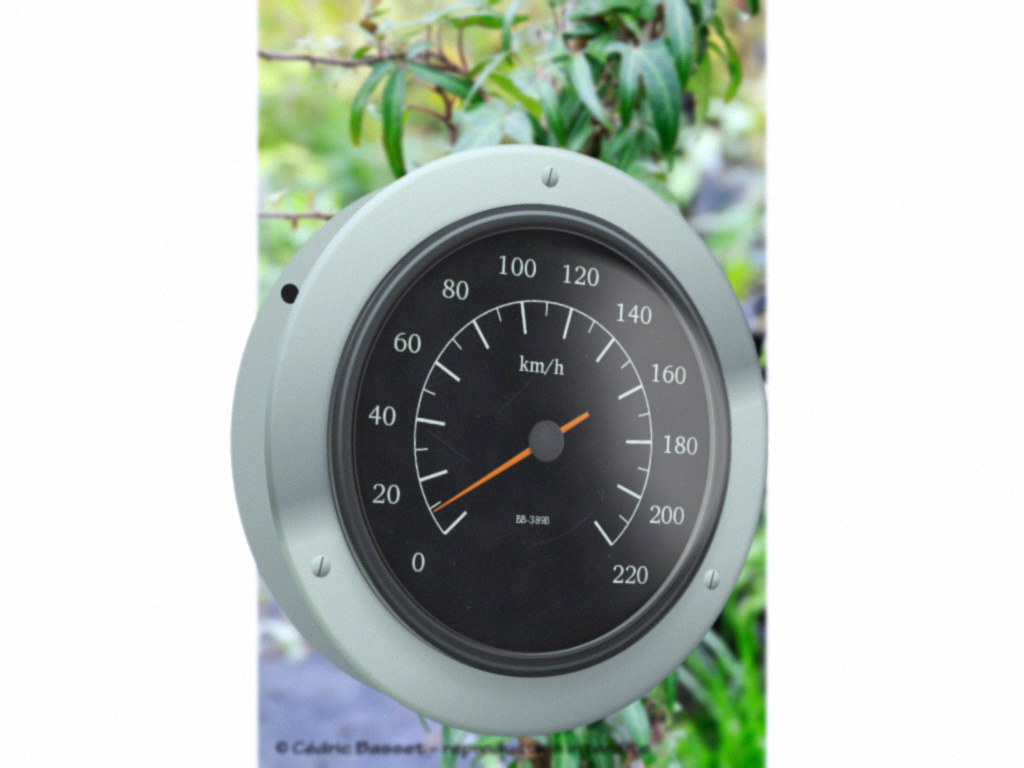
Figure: 10
